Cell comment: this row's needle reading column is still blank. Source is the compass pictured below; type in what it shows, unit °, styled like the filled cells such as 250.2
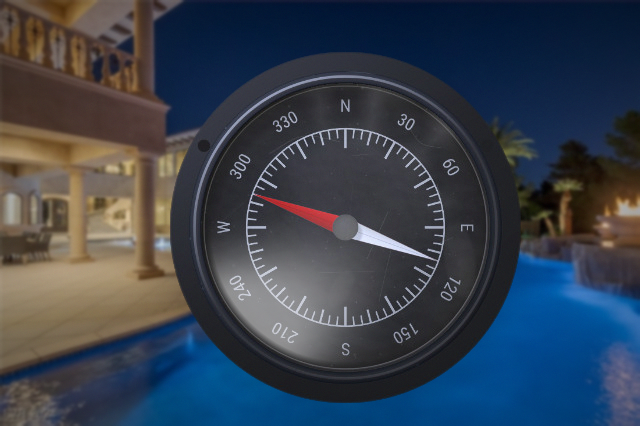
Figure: 290
